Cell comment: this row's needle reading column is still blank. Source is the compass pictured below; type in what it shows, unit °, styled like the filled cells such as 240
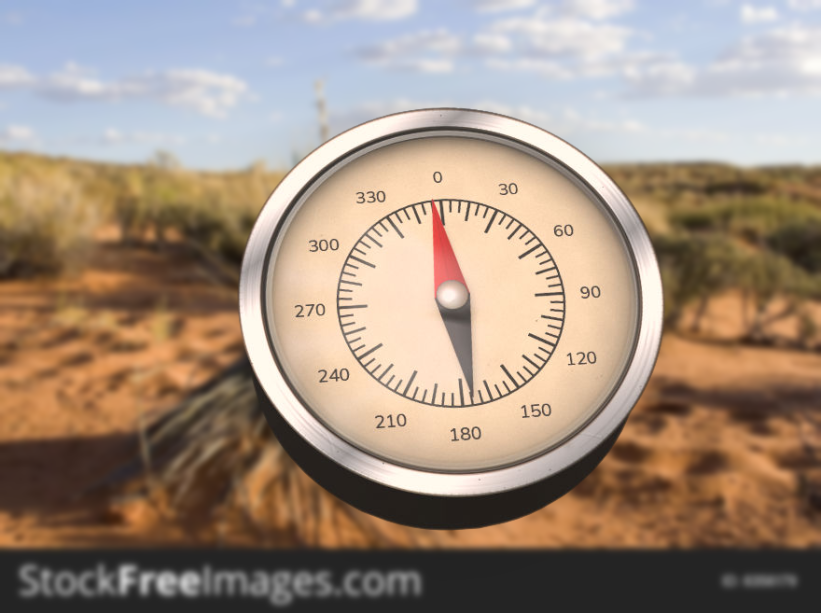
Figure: 355
